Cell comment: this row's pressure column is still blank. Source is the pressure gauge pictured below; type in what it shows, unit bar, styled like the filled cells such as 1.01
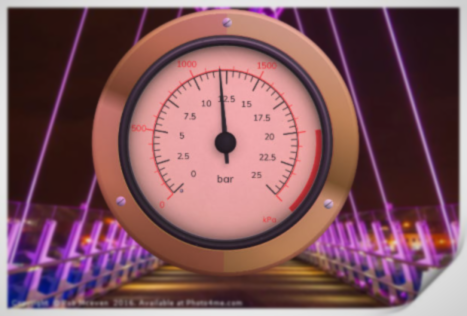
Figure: 12
